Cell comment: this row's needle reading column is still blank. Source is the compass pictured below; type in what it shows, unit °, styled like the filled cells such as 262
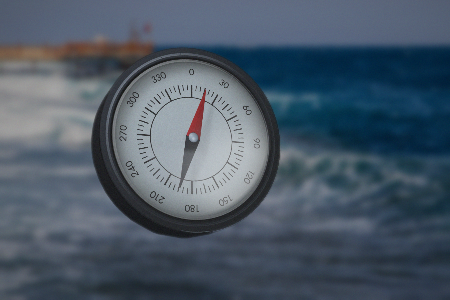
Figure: 15
